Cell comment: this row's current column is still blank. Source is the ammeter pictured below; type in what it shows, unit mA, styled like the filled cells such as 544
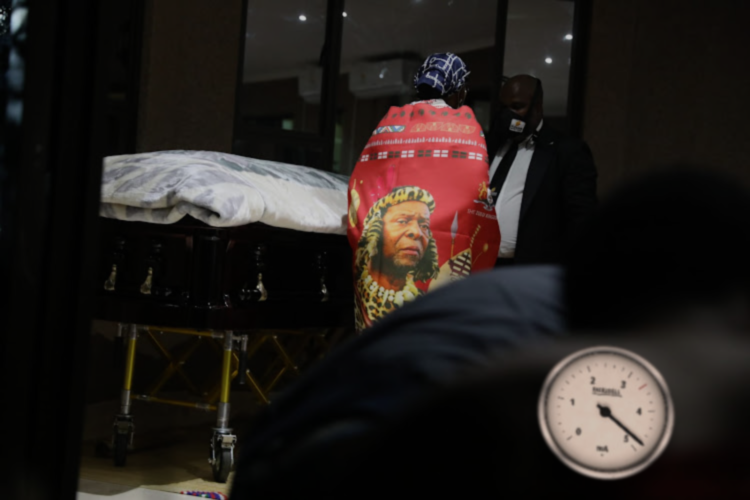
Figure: 4.8
